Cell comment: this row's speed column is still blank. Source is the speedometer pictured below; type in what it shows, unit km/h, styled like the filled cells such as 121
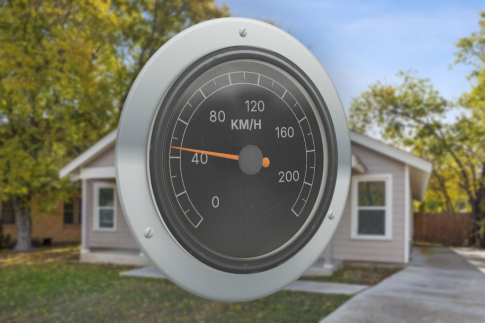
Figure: 45
